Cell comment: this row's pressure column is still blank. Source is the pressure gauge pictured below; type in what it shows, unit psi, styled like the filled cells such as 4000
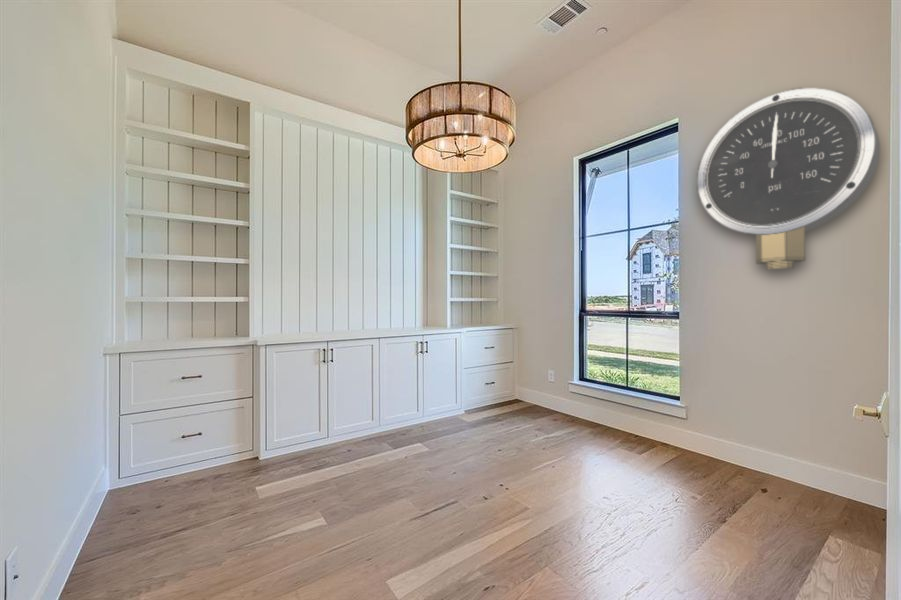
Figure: 80
